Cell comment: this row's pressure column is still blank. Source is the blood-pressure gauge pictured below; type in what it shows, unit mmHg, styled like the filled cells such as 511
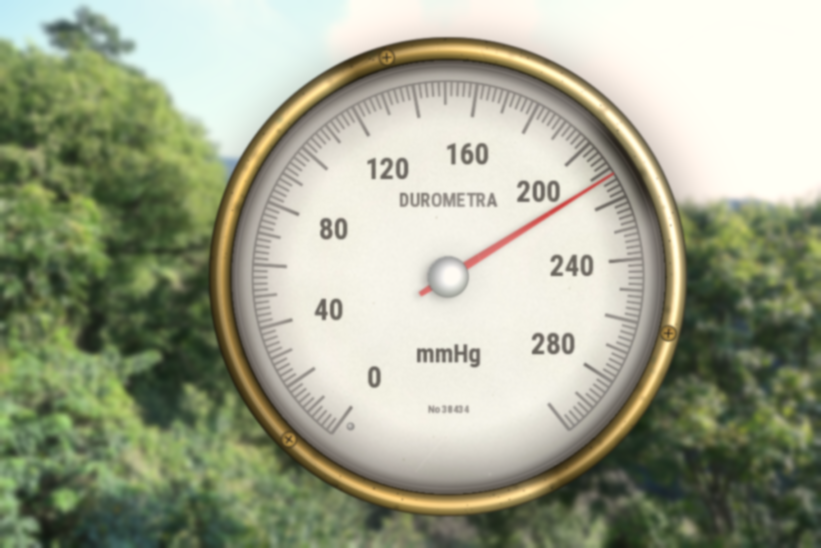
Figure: 212
